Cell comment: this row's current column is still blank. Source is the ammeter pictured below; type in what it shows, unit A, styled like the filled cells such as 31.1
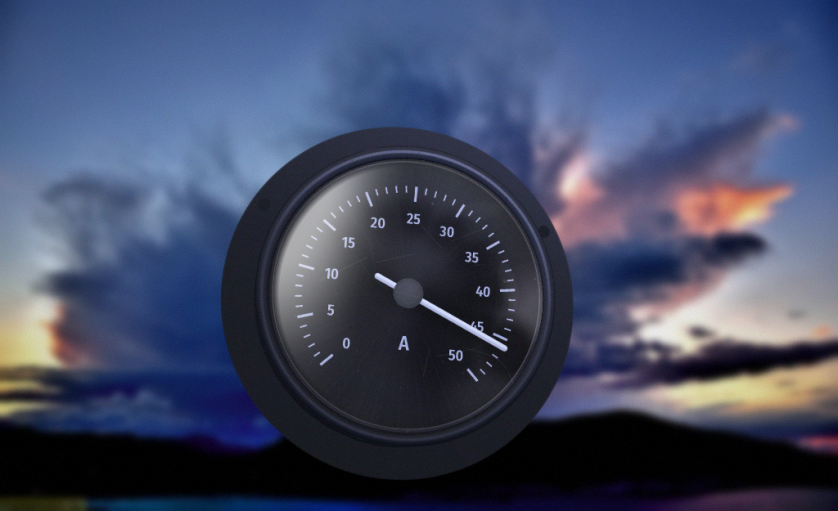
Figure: 46
